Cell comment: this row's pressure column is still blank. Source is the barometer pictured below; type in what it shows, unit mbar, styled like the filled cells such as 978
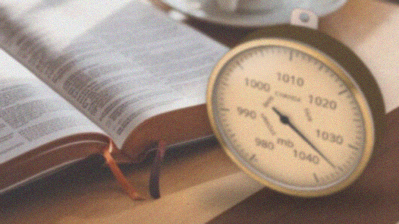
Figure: 1035
